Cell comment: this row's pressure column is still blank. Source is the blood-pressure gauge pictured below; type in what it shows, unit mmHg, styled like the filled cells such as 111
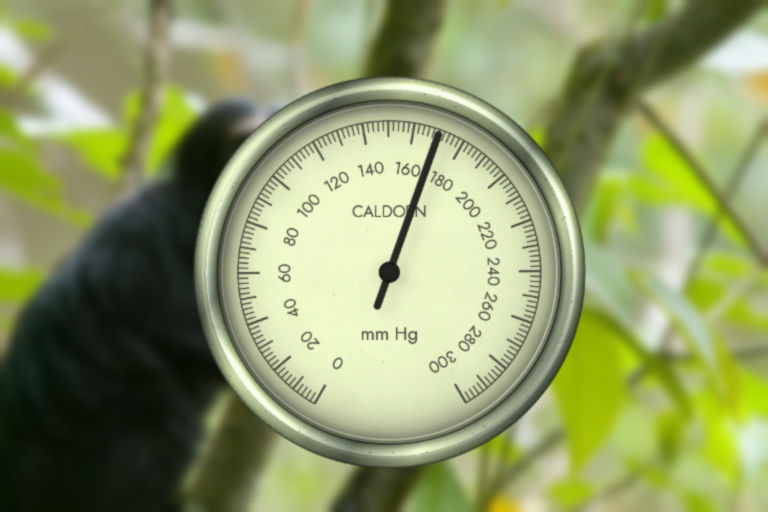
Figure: 170
